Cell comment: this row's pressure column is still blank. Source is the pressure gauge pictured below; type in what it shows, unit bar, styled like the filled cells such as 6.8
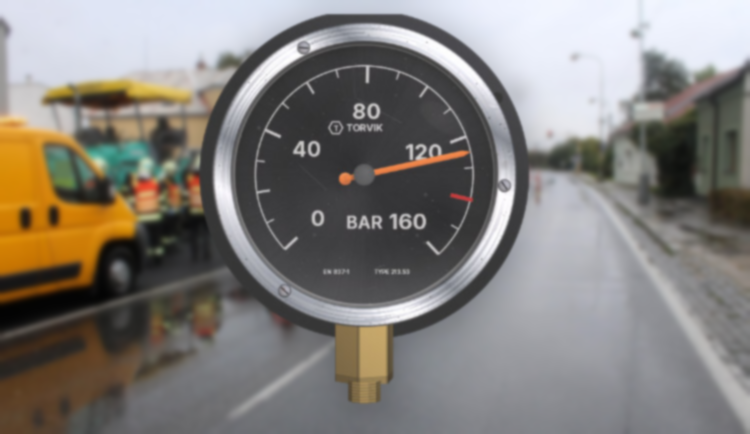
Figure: 125
